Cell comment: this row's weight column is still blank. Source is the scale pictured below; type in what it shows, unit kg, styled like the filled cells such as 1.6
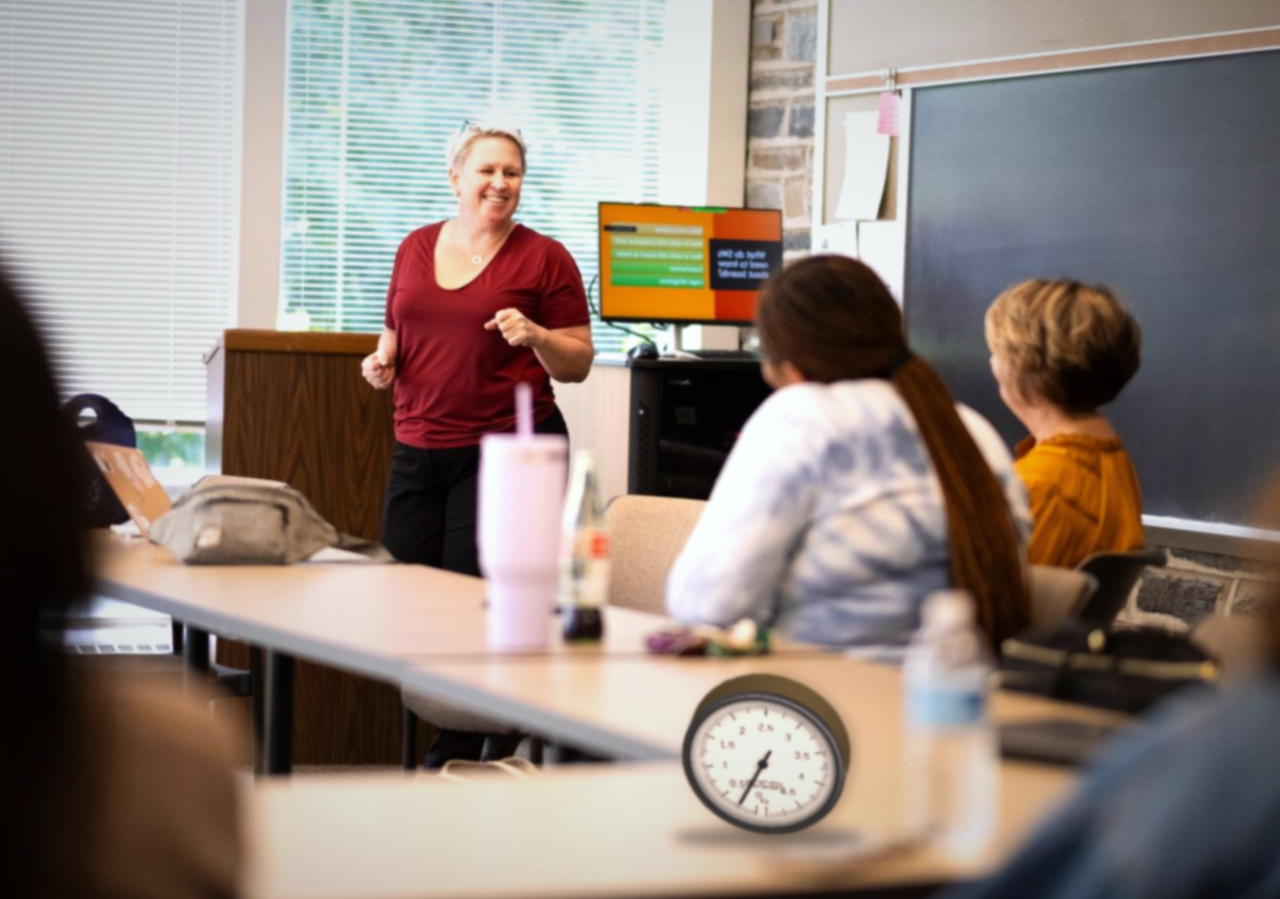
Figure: 0.25
